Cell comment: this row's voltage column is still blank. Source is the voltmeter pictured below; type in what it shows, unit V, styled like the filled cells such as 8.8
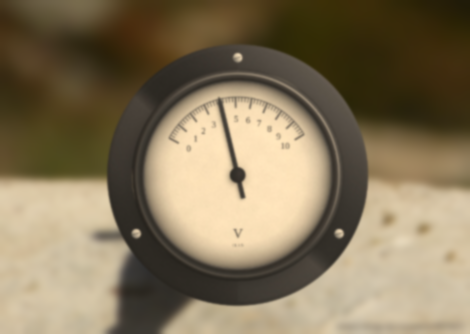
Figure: 4
